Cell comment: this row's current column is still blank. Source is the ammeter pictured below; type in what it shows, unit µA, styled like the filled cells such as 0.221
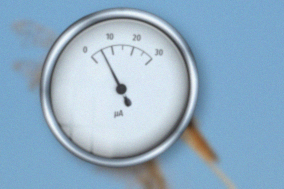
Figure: 5
